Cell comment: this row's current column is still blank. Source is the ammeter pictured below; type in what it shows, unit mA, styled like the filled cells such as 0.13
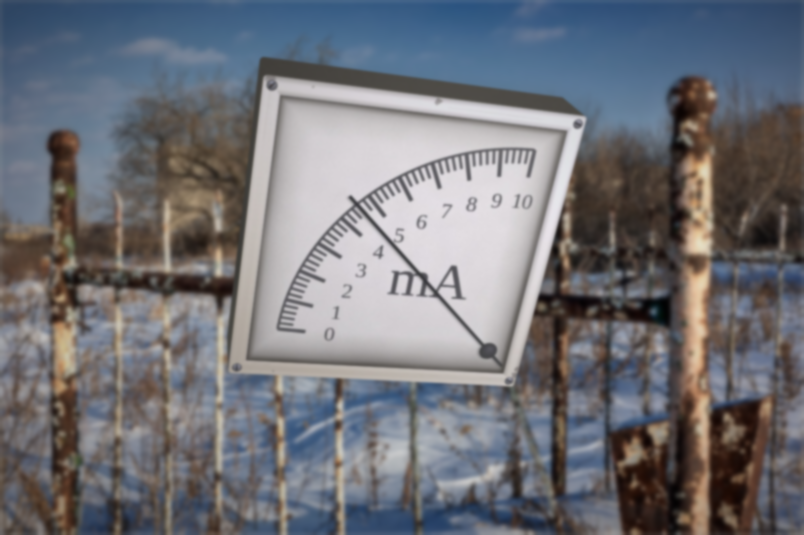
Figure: 4.6
